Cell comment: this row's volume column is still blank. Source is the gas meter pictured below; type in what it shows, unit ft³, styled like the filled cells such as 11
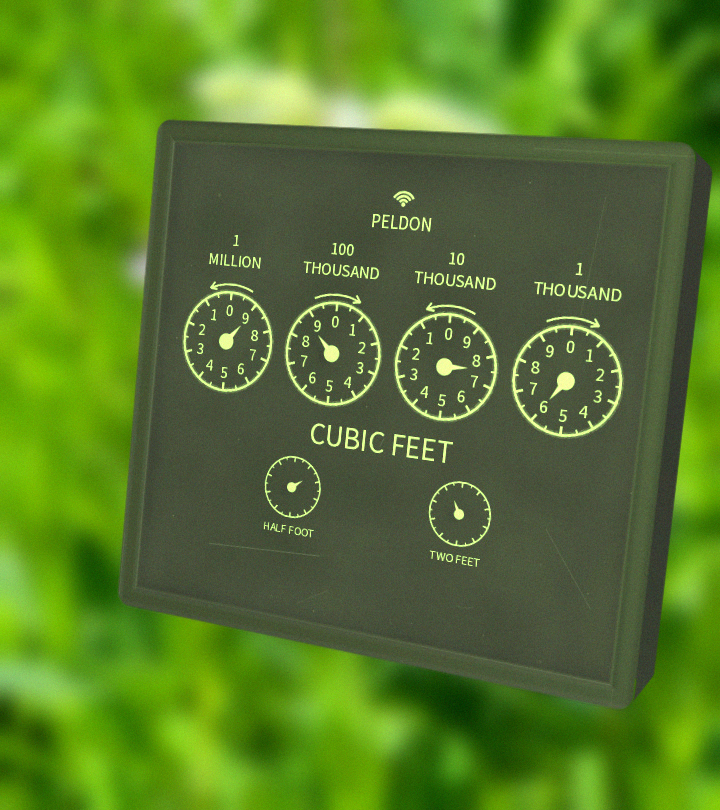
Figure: 887600
